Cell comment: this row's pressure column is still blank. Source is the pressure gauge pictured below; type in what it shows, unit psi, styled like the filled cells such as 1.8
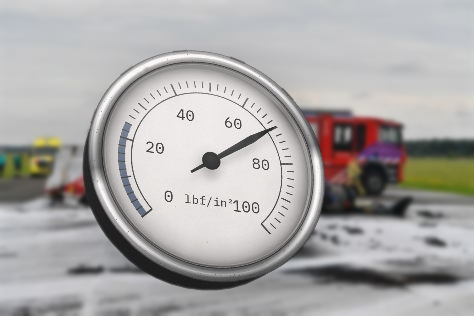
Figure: 70
